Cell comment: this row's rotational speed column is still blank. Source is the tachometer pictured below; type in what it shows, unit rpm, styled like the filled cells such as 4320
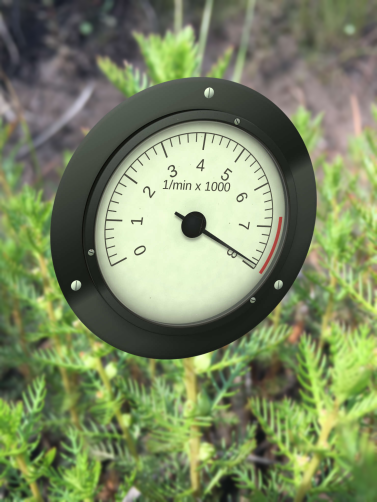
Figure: 7900
